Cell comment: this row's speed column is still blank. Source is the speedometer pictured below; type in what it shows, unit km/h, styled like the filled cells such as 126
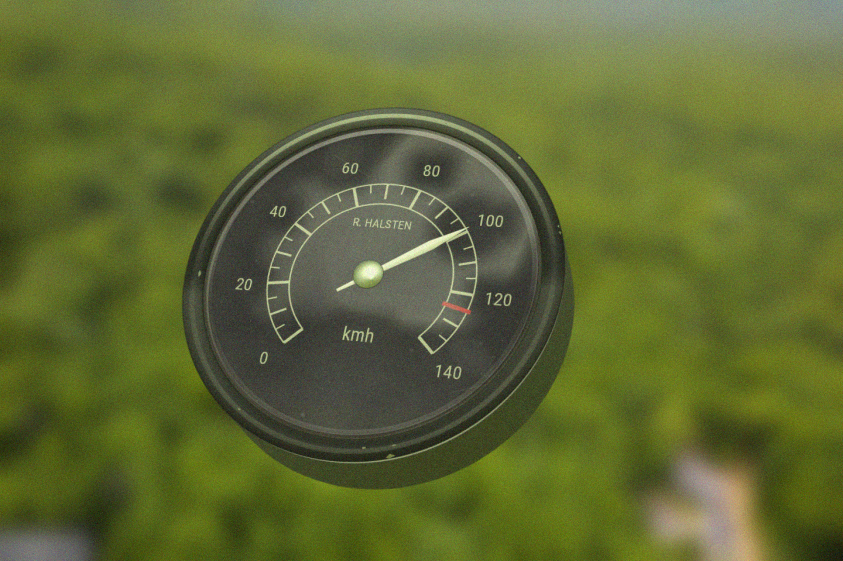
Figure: 100
